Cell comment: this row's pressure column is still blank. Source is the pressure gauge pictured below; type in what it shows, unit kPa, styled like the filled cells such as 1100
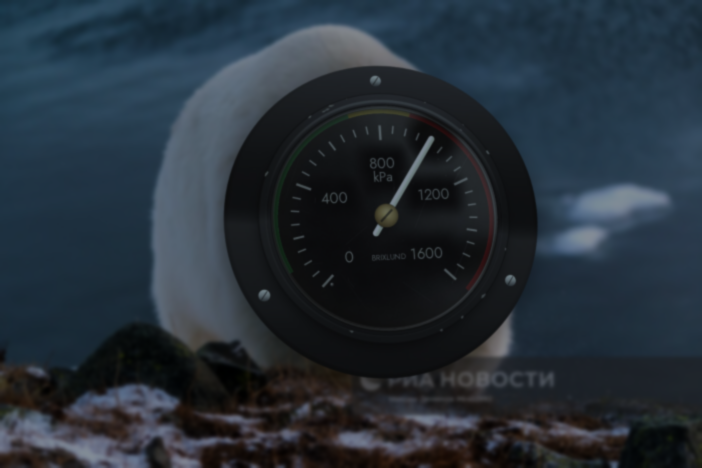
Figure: 1000
